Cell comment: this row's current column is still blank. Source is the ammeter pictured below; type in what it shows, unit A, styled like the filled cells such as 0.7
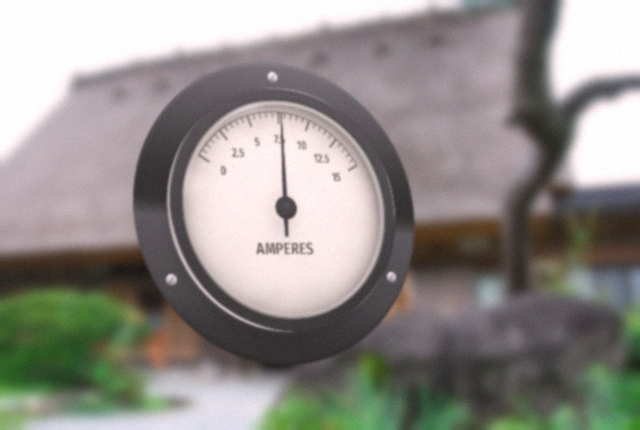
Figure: 7.5
